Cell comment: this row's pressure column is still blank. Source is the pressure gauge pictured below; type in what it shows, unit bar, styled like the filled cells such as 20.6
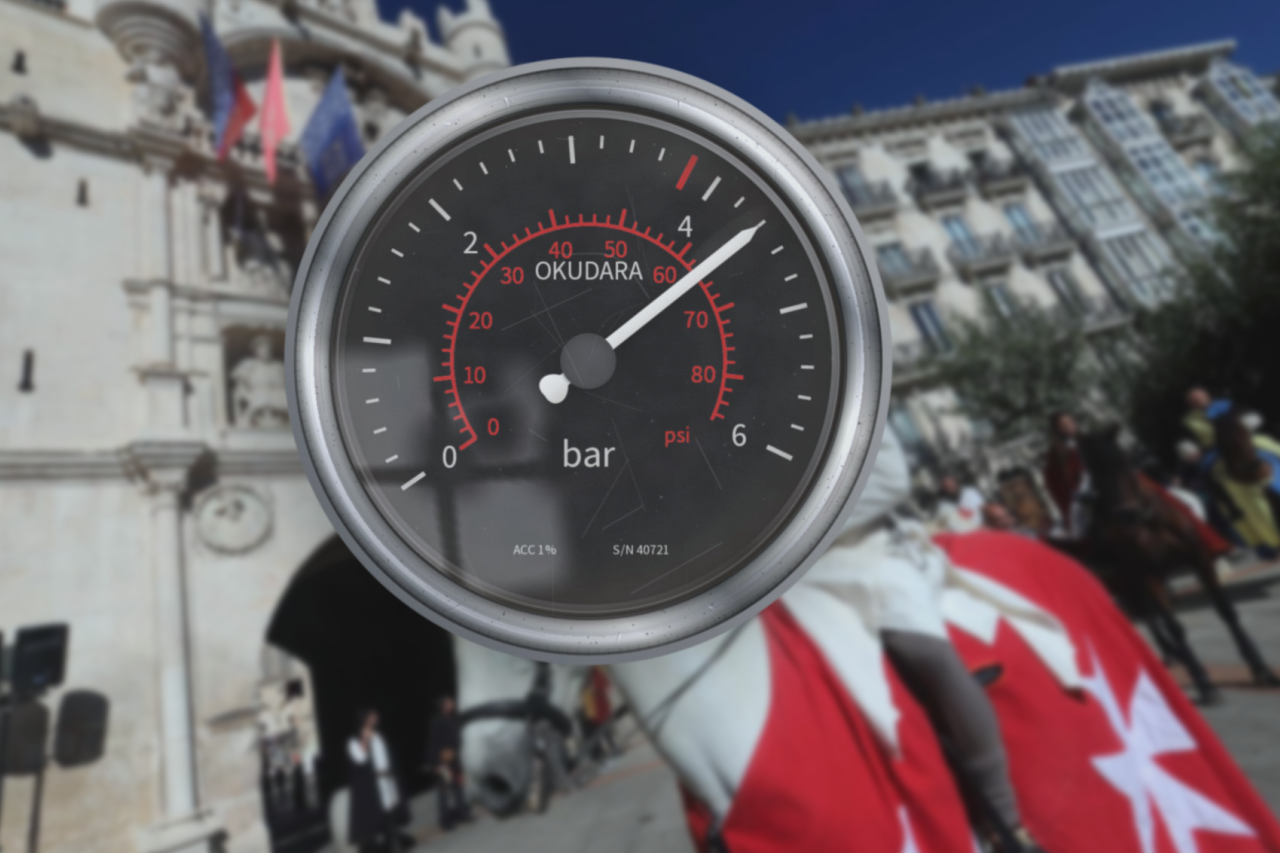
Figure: 4.4
